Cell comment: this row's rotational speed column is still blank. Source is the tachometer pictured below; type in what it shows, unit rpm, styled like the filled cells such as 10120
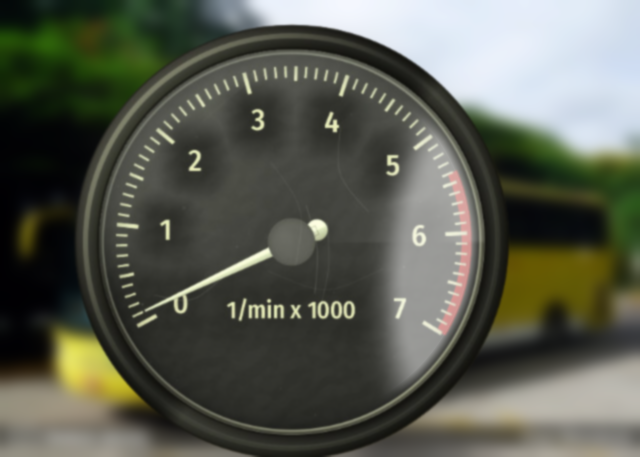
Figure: 100
